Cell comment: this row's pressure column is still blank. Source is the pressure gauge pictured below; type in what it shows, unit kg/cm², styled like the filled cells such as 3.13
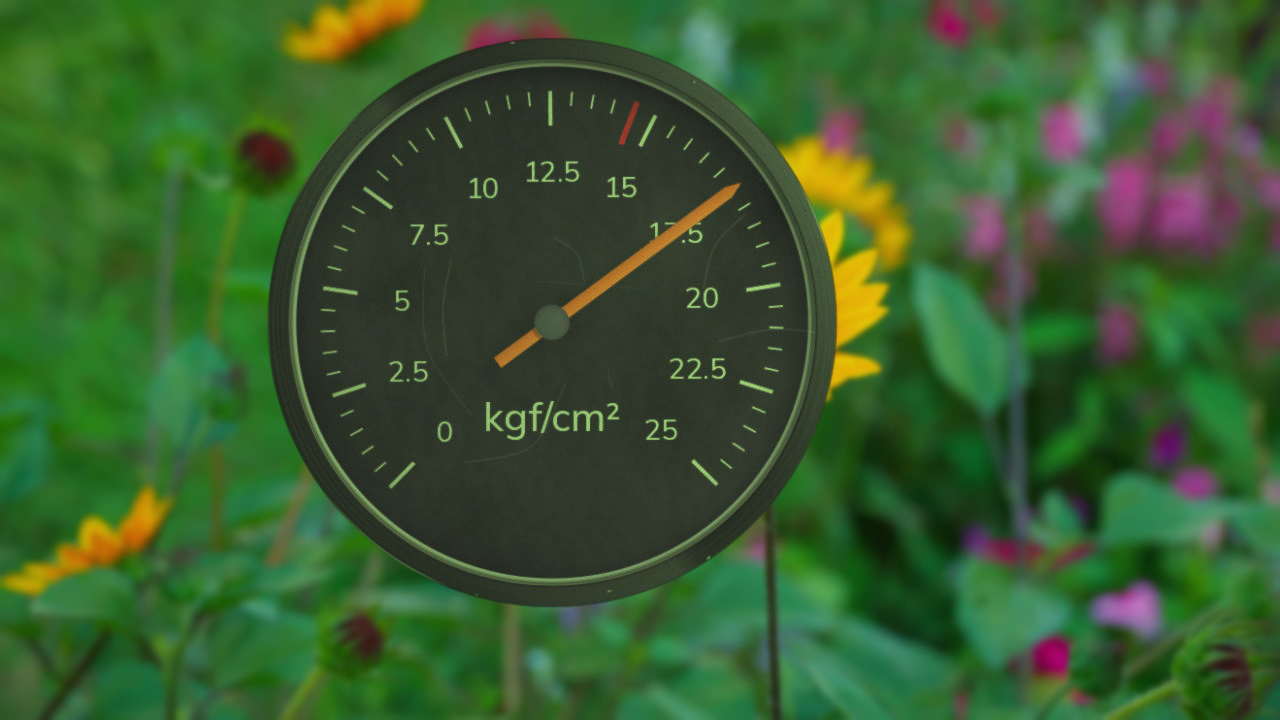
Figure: 17.5
